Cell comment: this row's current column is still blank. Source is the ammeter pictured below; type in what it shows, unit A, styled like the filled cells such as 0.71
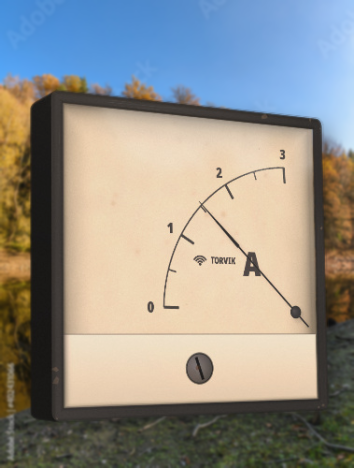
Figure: 1.5
